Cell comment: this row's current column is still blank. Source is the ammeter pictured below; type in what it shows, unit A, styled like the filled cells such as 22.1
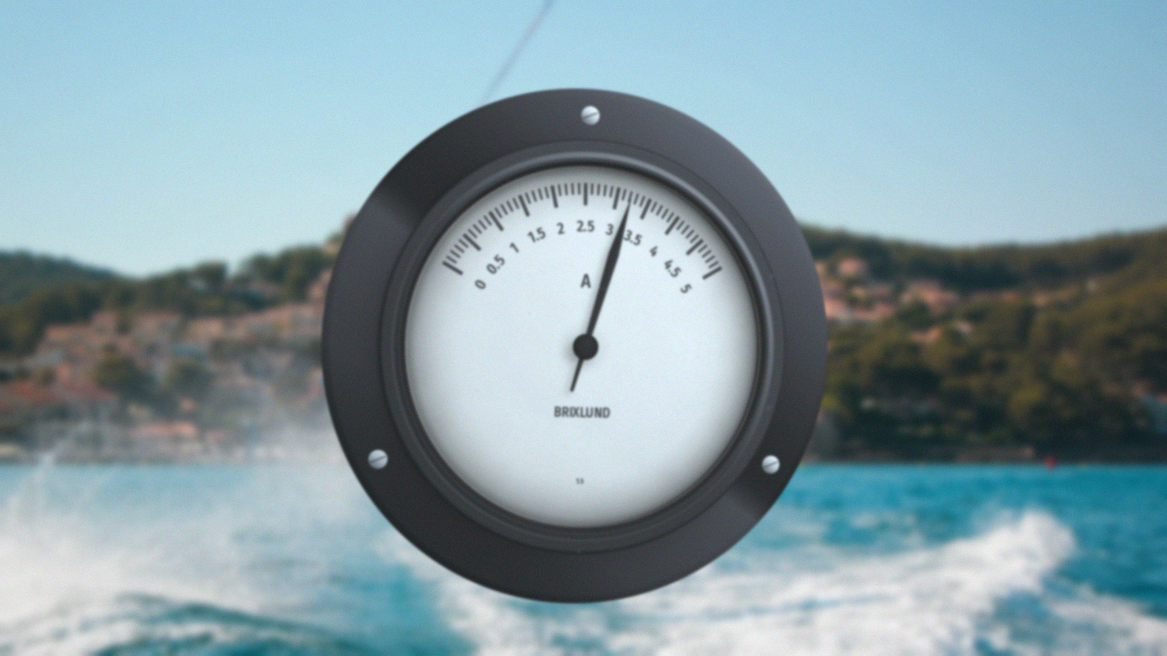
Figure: 3.2
